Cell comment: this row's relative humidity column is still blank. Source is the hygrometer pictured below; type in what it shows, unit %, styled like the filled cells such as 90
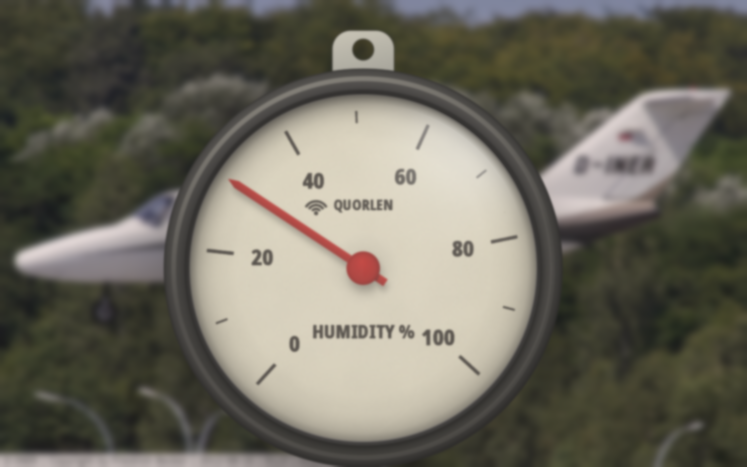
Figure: 30
